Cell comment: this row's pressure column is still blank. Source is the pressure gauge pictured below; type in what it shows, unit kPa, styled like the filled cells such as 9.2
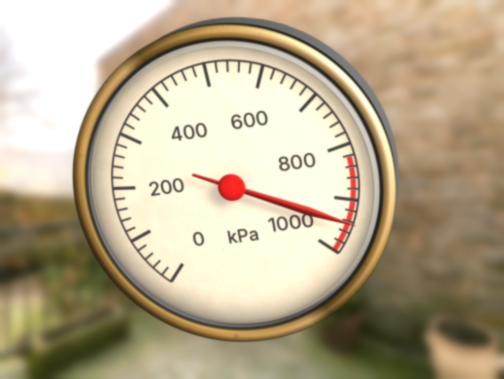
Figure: 940
